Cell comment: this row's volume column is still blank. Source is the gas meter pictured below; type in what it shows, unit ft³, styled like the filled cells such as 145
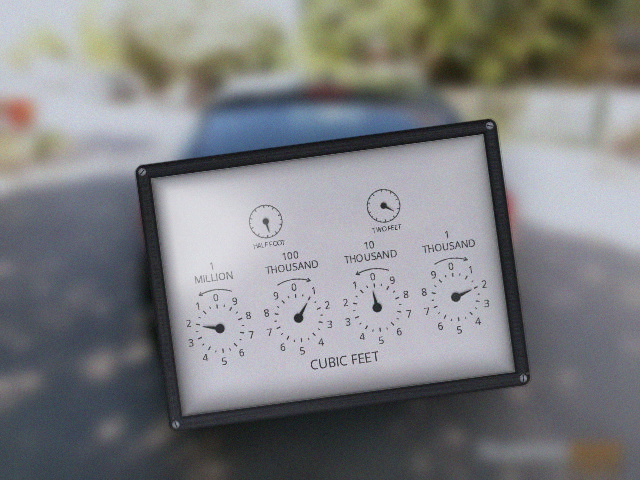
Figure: 210200
